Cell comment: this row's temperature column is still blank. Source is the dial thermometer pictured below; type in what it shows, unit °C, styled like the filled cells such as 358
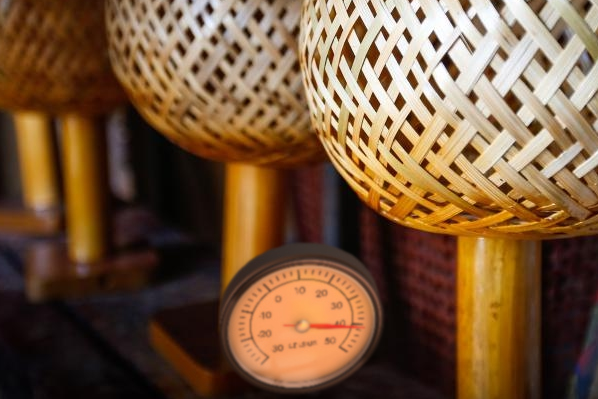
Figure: 40
